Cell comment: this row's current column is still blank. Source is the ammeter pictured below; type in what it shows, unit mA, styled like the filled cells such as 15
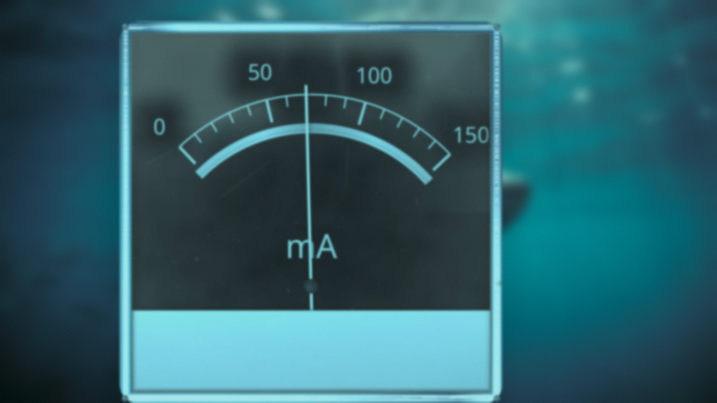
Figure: 70
